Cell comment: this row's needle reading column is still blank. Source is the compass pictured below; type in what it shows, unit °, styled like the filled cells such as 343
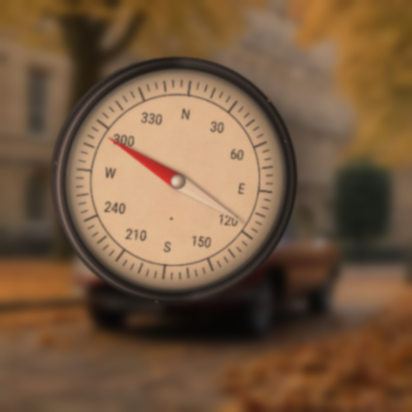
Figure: 295
